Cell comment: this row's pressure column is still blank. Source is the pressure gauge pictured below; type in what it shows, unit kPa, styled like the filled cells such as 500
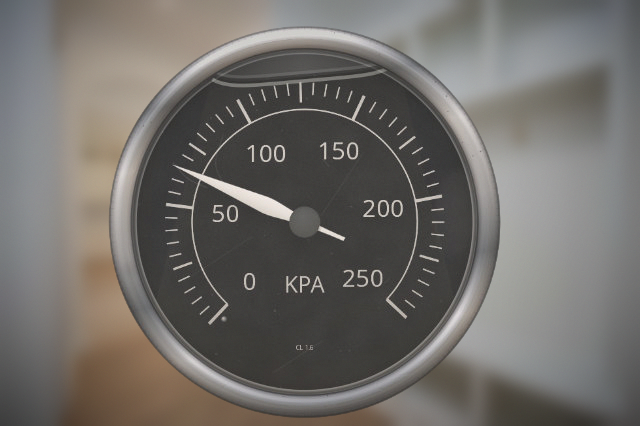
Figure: 65
